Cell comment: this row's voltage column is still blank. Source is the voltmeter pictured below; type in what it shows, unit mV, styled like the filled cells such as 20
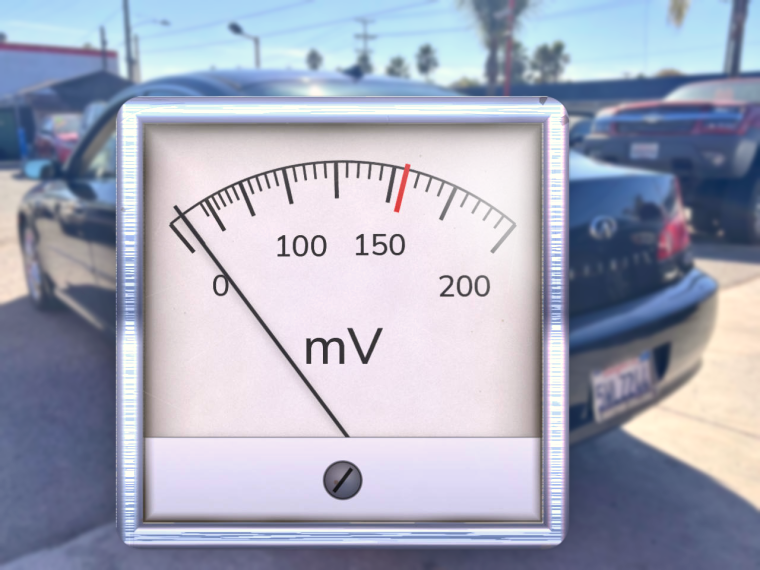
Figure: 25
